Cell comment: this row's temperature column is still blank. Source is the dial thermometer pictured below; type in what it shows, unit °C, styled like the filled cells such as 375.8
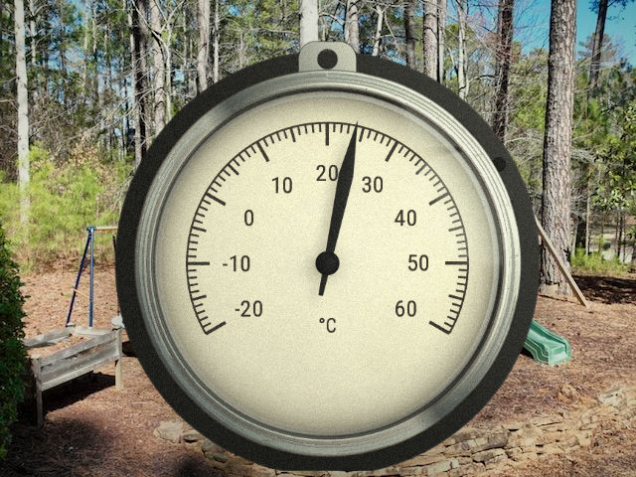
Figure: 24
